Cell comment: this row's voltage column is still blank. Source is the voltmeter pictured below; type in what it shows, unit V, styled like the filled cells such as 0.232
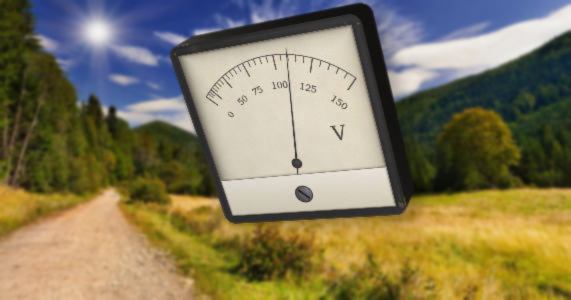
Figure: 110
